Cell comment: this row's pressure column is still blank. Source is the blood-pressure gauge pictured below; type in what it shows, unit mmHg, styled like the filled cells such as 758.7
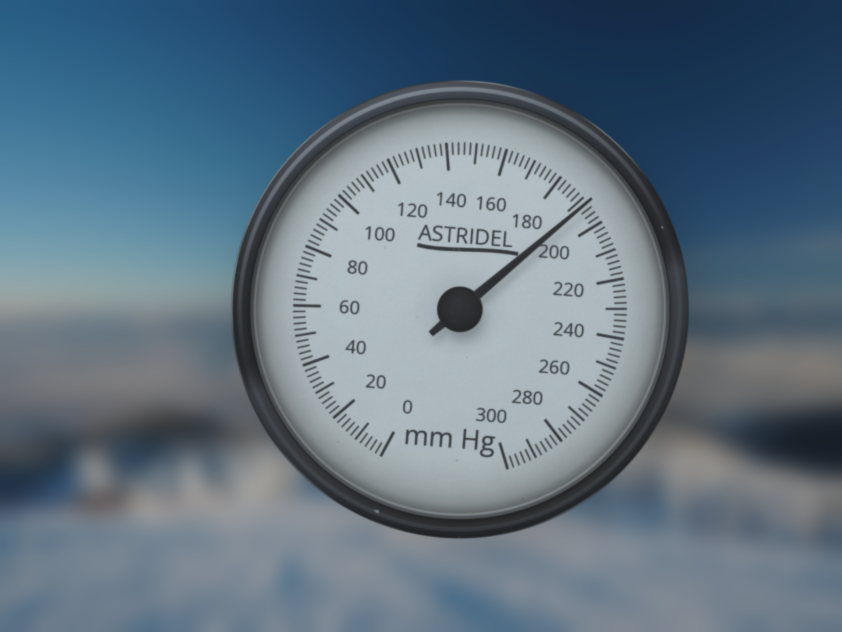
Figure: 192
